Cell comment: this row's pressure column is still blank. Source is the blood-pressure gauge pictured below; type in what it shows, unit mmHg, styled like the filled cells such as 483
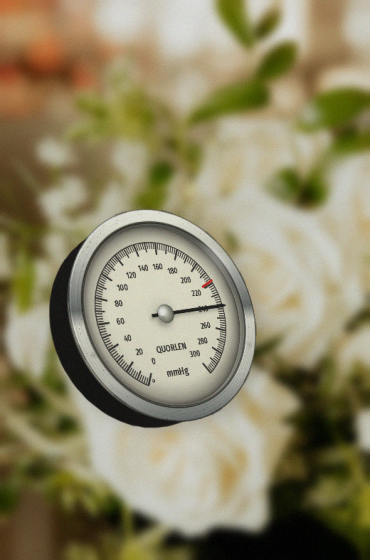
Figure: 240
